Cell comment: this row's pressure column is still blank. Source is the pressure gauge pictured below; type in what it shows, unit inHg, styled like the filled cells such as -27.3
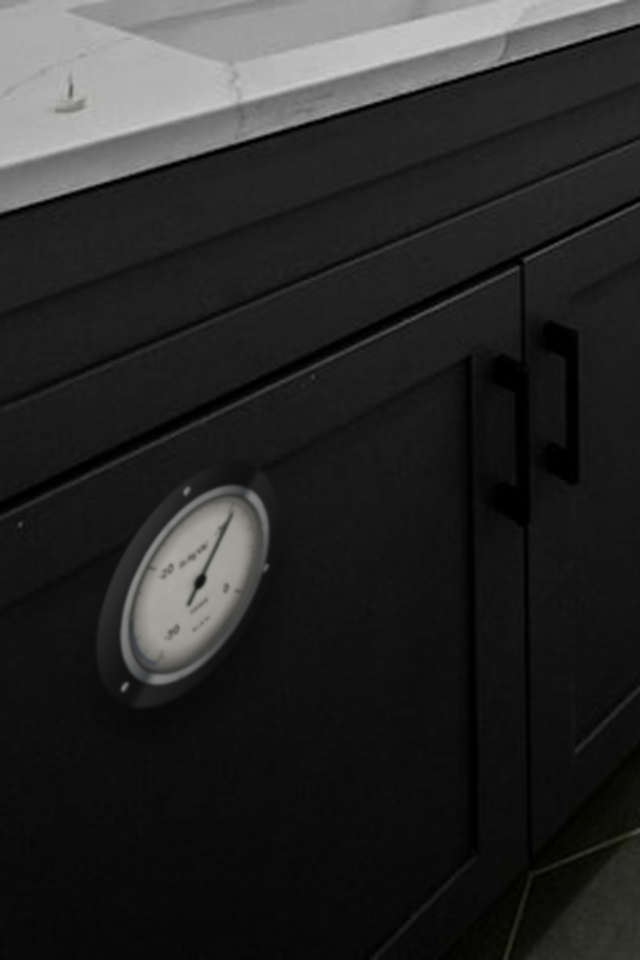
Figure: -10
